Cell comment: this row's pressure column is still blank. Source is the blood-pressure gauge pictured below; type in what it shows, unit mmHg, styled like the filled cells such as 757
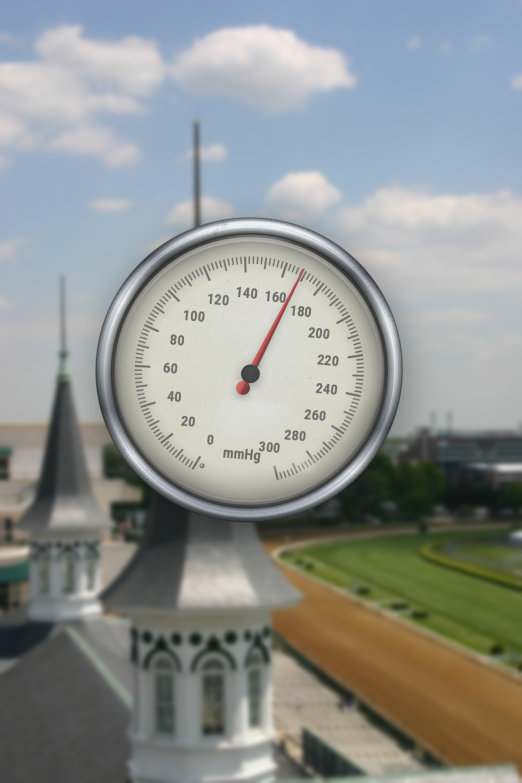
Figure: 168
